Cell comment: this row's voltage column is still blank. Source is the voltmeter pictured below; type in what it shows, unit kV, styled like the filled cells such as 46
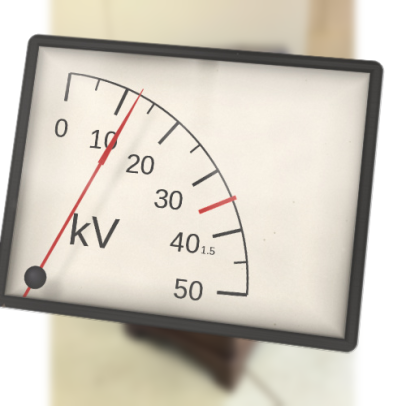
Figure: 12.5
